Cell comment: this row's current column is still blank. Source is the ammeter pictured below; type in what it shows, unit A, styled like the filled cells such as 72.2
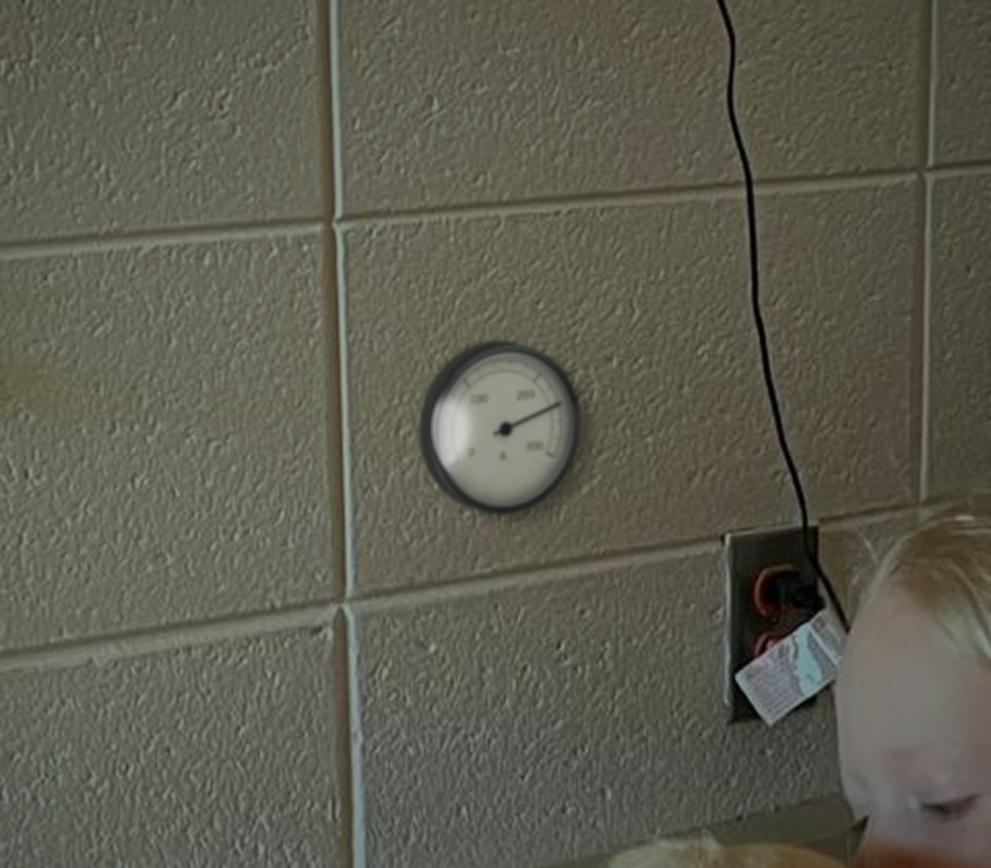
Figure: 240
